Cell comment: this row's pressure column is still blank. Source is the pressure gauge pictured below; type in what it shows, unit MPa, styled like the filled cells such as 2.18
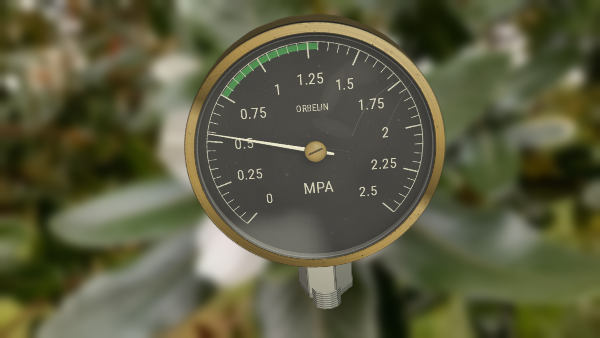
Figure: 0.55
